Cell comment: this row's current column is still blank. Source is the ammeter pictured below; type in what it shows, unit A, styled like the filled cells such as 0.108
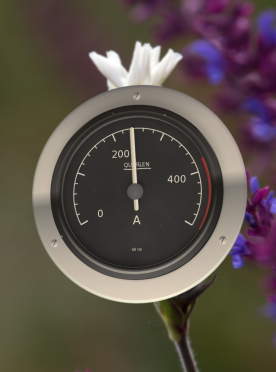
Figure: 240
